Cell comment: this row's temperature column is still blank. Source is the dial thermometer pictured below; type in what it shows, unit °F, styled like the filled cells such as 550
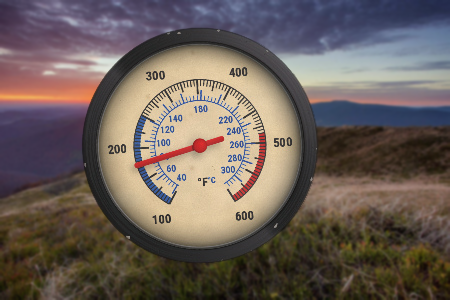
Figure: 175
